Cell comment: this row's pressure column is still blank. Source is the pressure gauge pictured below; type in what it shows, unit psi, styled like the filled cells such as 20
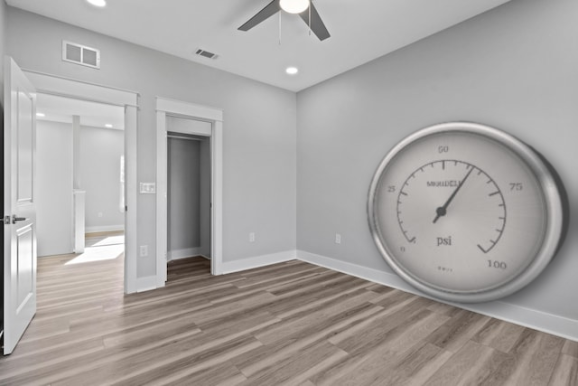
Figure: 62.5
